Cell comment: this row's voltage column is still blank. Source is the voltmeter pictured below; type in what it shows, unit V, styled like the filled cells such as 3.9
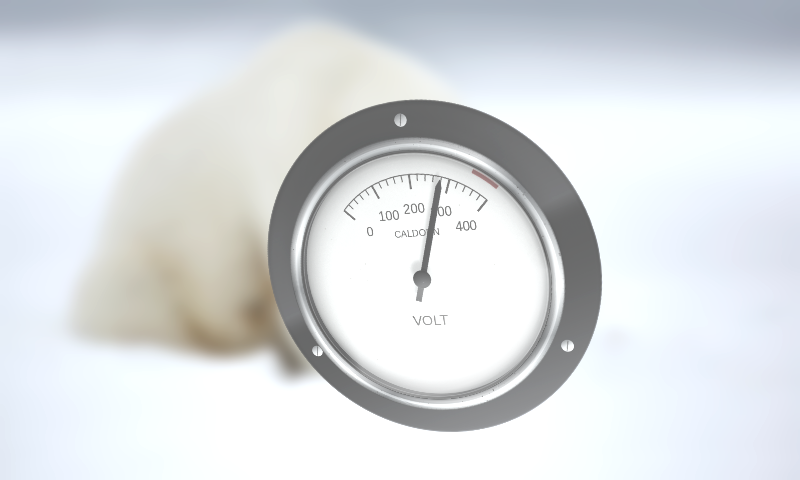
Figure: 280
